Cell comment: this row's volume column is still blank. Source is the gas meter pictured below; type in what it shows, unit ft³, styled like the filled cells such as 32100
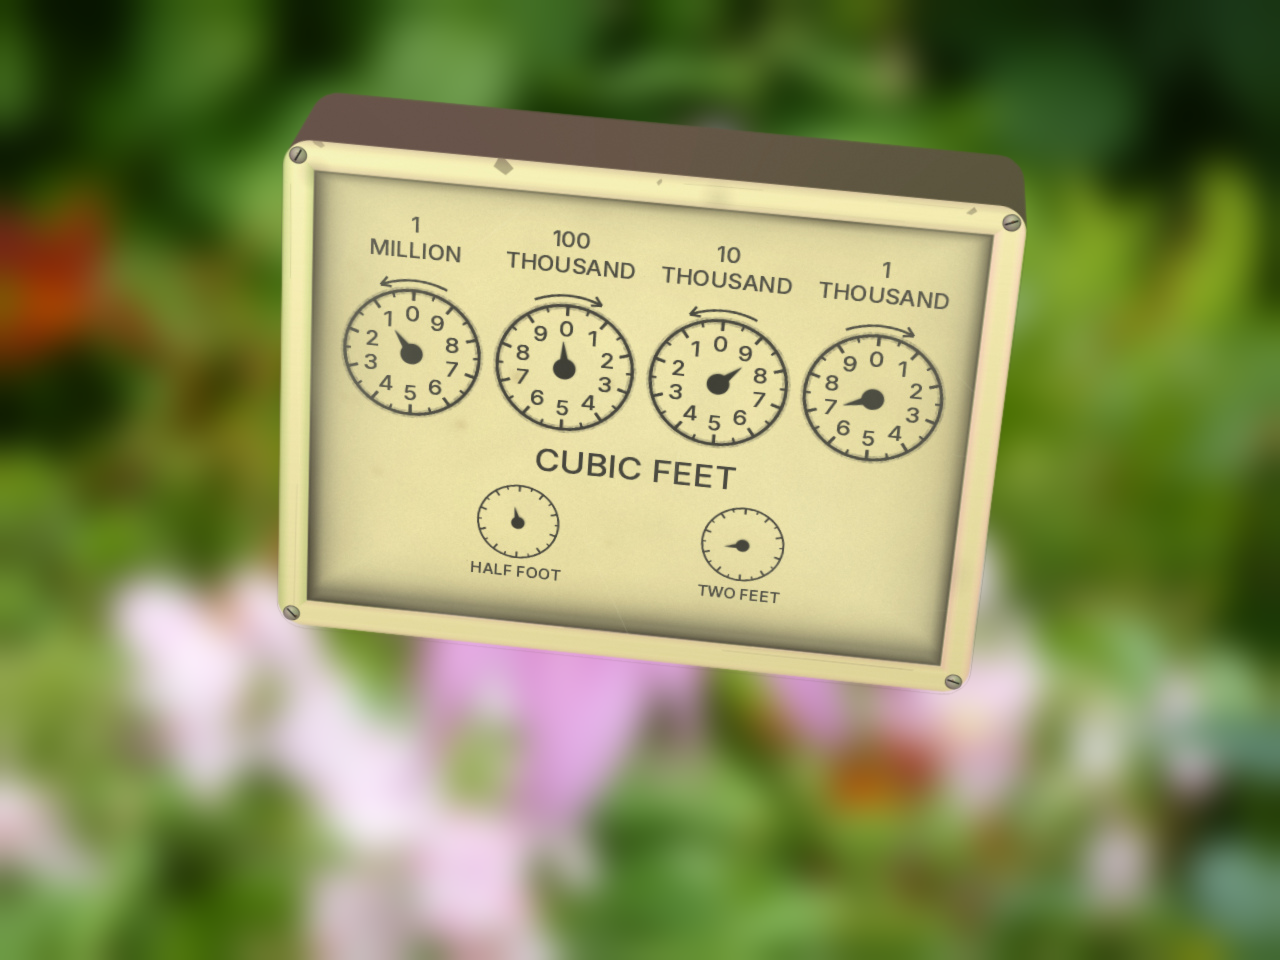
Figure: 98700
